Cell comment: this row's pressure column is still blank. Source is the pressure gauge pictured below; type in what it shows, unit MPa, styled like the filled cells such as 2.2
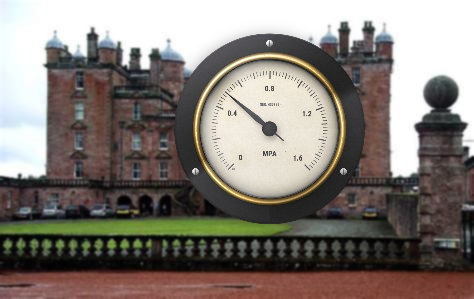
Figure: 0.5
